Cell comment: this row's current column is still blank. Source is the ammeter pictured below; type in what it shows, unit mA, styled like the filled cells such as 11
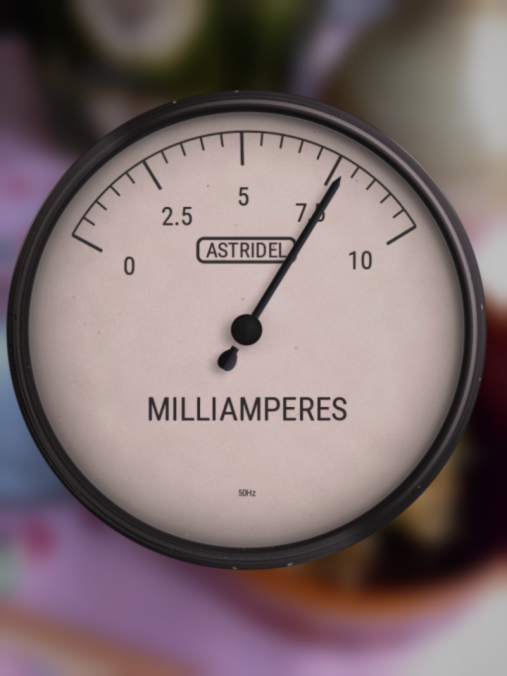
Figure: 7.75
